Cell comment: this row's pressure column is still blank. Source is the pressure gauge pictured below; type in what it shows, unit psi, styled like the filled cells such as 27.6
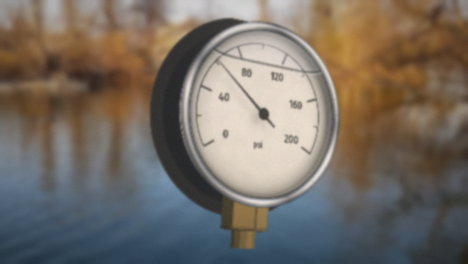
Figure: 60
